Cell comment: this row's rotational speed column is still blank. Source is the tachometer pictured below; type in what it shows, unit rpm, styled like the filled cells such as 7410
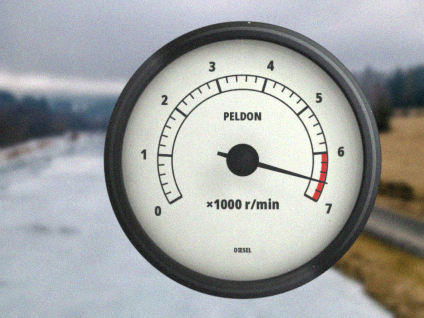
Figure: 6600
